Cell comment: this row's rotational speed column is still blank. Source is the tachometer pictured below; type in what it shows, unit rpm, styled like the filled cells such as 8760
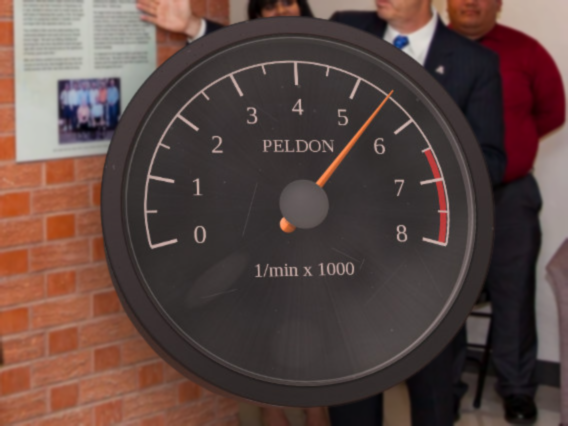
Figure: 5500
